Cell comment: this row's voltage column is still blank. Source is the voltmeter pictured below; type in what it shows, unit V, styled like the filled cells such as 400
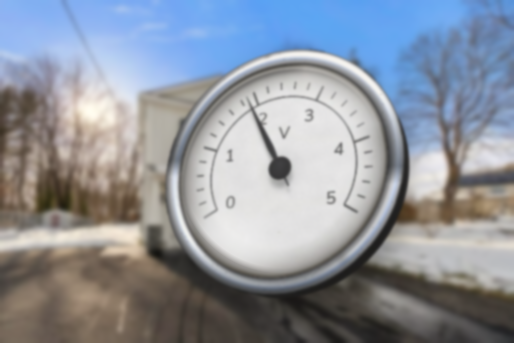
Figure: 1.9
